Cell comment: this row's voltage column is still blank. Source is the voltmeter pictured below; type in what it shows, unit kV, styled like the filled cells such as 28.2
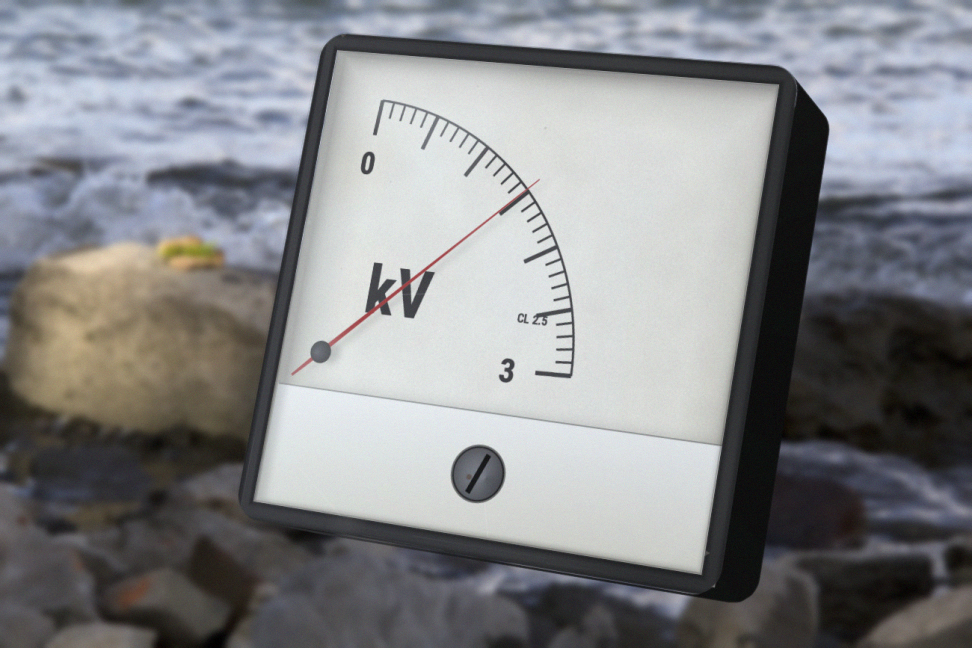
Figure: 1.5
